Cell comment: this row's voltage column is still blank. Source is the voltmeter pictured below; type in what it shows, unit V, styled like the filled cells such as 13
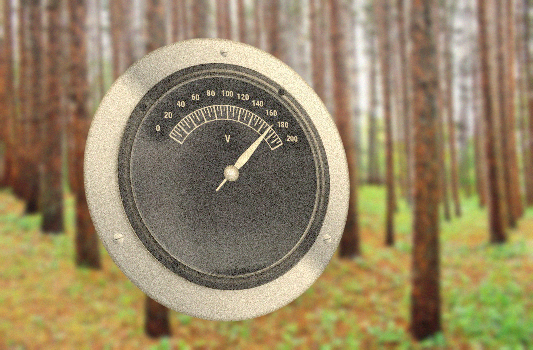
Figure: 170
